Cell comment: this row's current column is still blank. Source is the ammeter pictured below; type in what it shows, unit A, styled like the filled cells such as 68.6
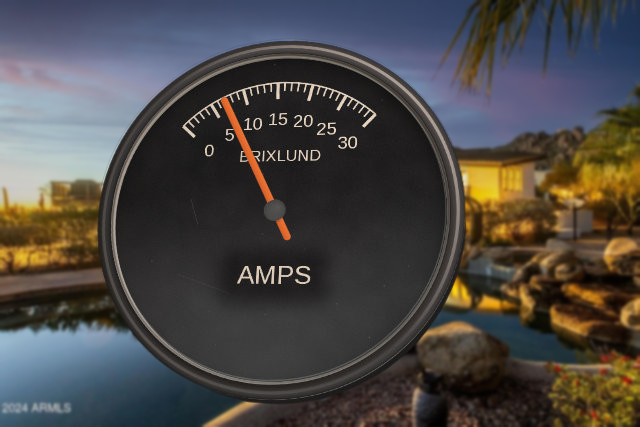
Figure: 7
